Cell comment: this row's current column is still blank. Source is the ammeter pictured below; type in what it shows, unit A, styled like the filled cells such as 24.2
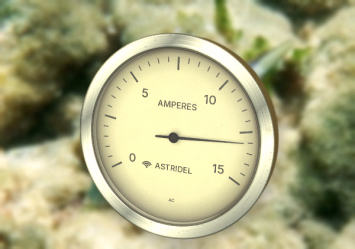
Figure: 13
